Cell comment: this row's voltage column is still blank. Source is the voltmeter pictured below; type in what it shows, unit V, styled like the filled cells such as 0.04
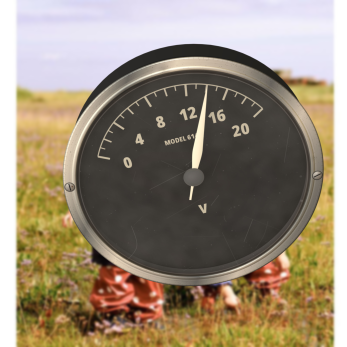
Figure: 14
